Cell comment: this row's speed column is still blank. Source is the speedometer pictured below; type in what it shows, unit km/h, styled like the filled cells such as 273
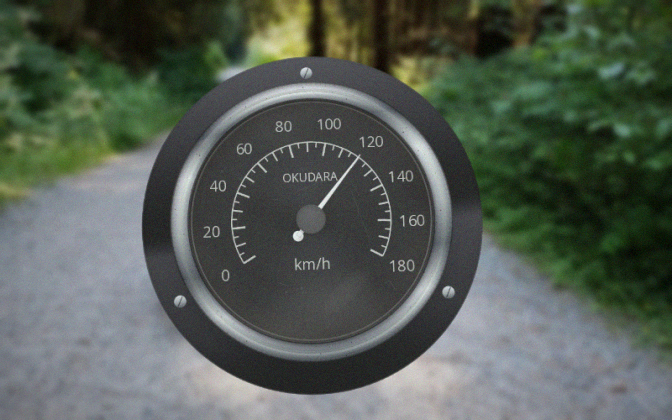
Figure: 120
